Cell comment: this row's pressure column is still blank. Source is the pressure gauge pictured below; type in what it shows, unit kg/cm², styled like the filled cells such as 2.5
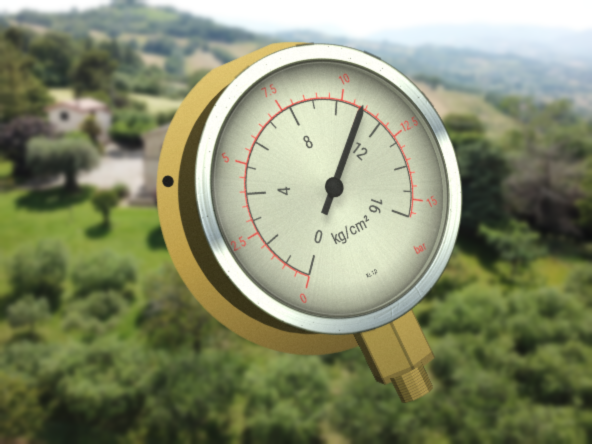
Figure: 11
